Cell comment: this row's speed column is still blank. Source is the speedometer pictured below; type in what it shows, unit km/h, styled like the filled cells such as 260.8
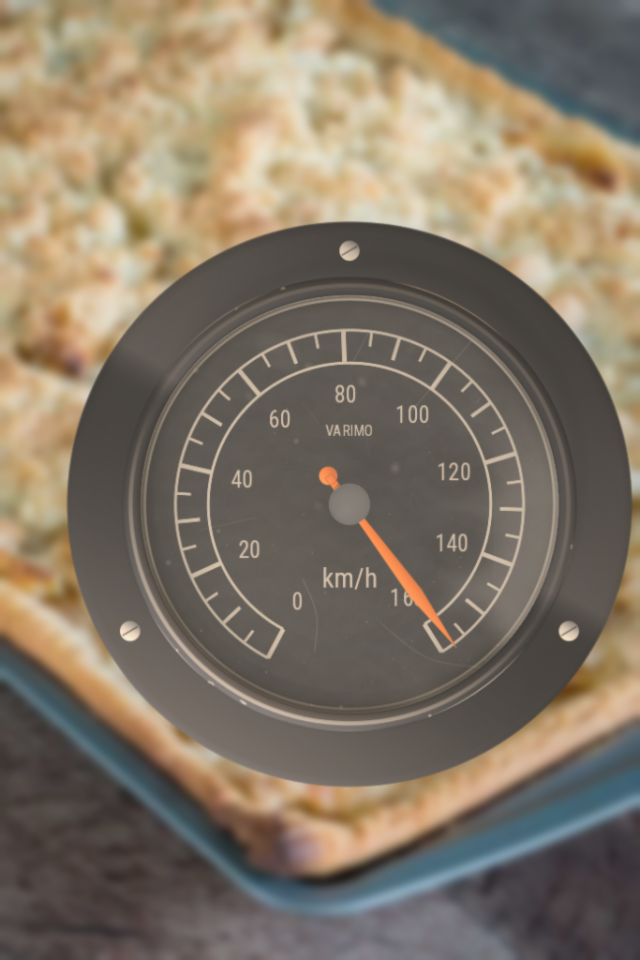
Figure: 157.5
